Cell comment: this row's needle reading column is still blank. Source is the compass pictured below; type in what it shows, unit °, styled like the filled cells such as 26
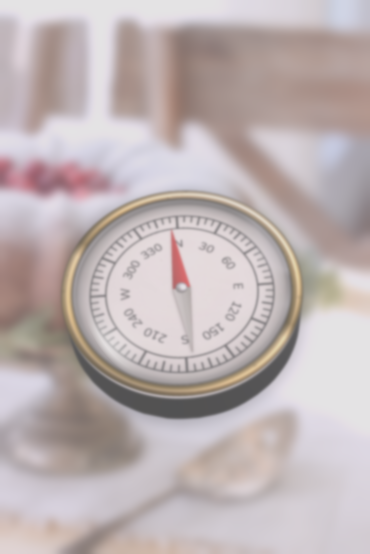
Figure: 355
